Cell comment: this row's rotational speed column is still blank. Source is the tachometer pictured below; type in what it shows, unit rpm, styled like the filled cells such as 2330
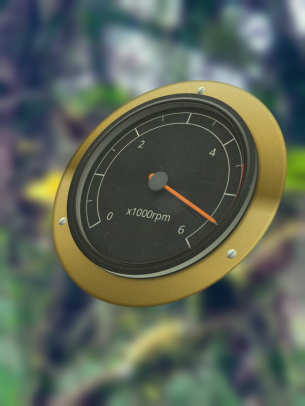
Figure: 5500
